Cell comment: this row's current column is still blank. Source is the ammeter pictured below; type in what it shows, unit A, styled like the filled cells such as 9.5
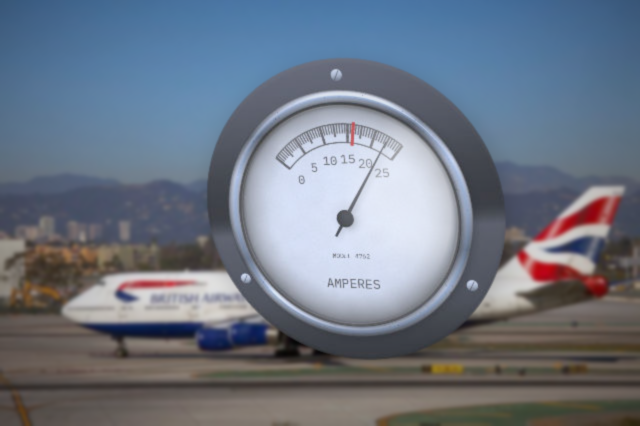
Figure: 22.5
